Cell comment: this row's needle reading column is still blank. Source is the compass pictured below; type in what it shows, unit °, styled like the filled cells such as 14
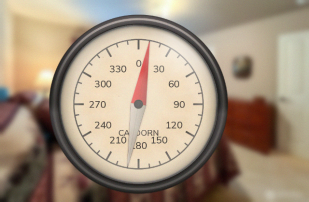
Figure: 10
